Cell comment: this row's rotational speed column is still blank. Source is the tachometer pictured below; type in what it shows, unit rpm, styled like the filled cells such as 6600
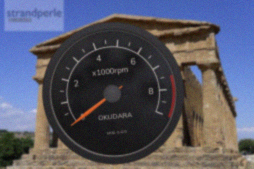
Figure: 0
